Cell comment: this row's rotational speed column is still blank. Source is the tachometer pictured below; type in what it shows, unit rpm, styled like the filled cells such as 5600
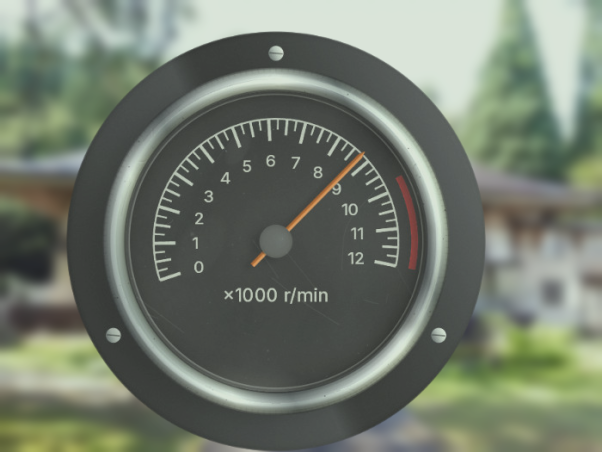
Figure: 8750
